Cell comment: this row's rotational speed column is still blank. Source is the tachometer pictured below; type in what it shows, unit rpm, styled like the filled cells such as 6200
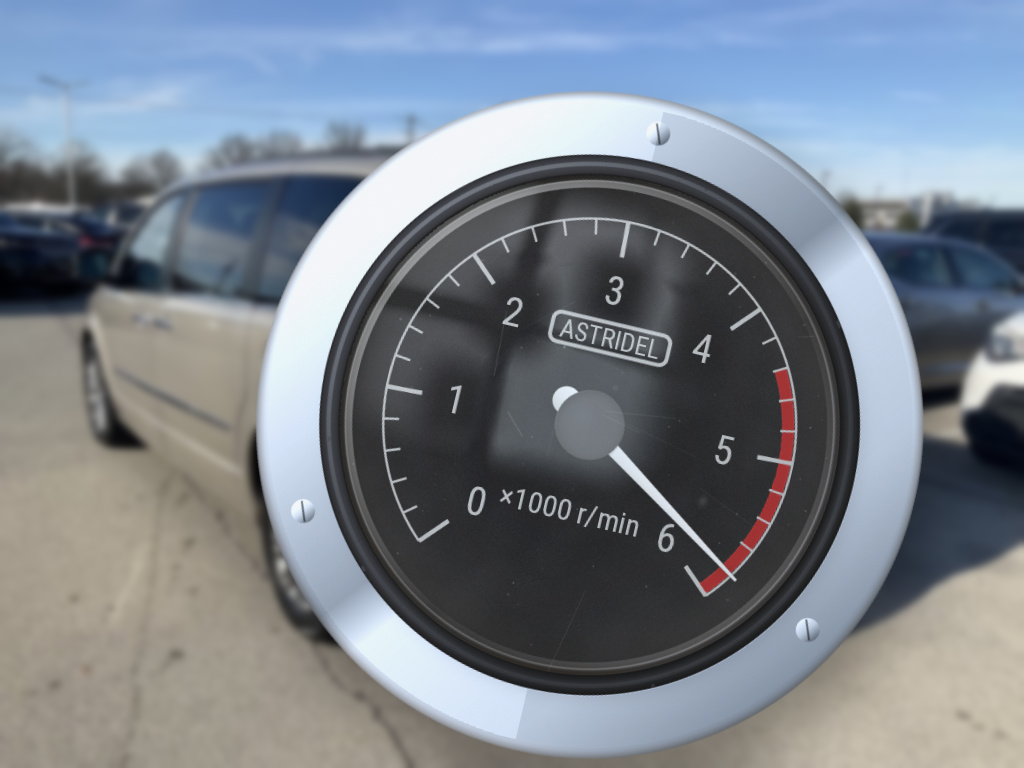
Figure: 5800
